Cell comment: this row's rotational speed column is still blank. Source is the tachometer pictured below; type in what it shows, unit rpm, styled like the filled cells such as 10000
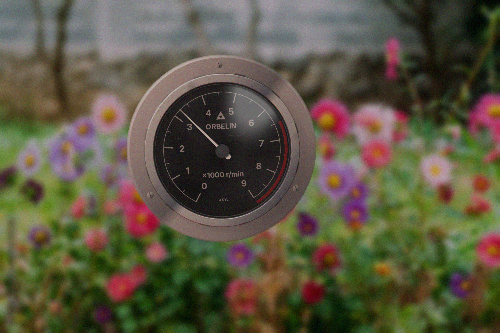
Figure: 3250
